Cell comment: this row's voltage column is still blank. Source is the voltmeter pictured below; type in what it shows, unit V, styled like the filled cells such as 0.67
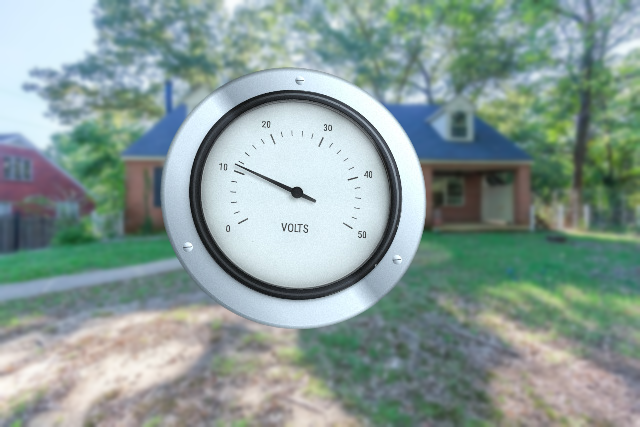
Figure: 11
